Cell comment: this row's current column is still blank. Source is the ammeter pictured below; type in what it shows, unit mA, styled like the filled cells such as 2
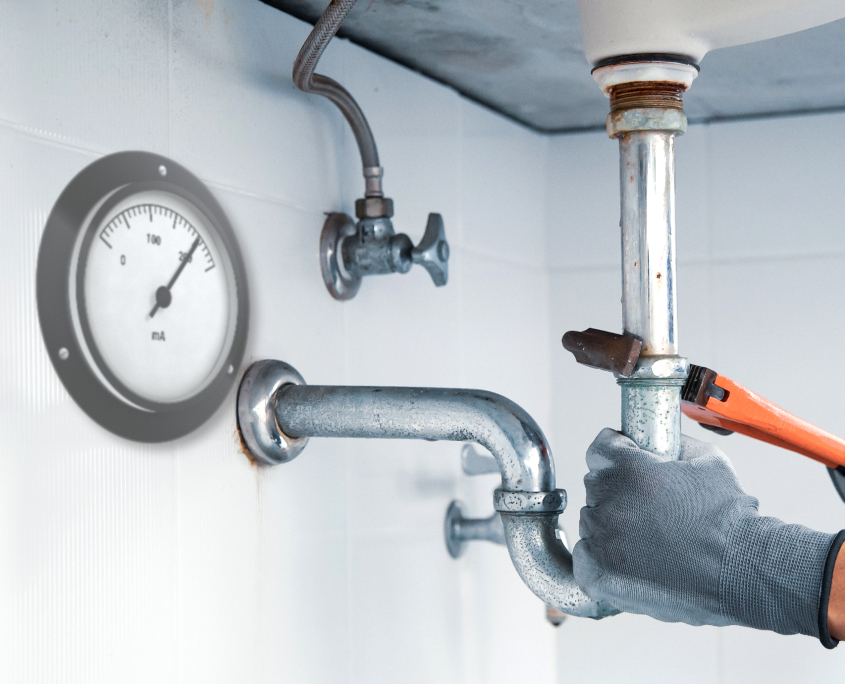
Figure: 200
